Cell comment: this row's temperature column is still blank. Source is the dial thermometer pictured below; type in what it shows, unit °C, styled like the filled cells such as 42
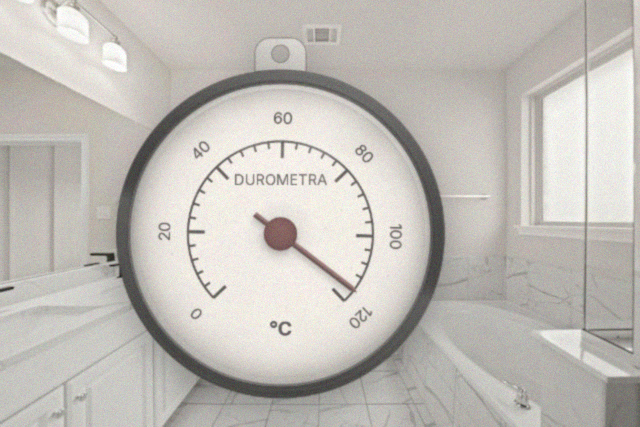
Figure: 116
